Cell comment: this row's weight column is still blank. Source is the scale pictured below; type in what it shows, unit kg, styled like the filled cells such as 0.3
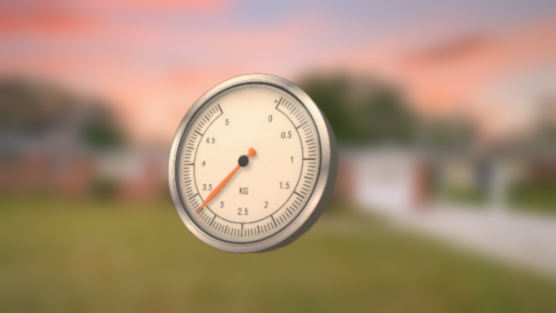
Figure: 3.25
